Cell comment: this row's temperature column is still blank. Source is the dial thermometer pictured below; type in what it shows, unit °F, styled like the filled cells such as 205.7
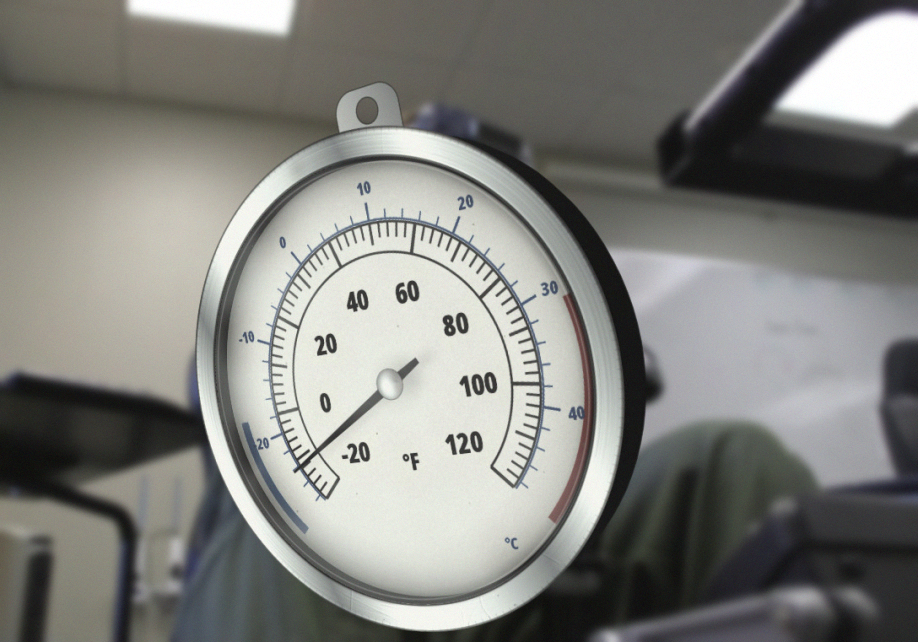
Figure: -12
